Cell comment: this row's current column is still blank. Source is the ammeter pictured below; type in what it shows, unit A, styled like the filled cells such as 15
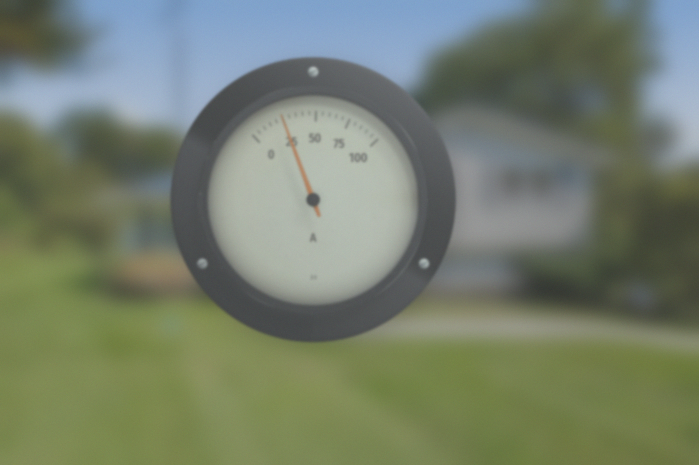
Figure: 25
